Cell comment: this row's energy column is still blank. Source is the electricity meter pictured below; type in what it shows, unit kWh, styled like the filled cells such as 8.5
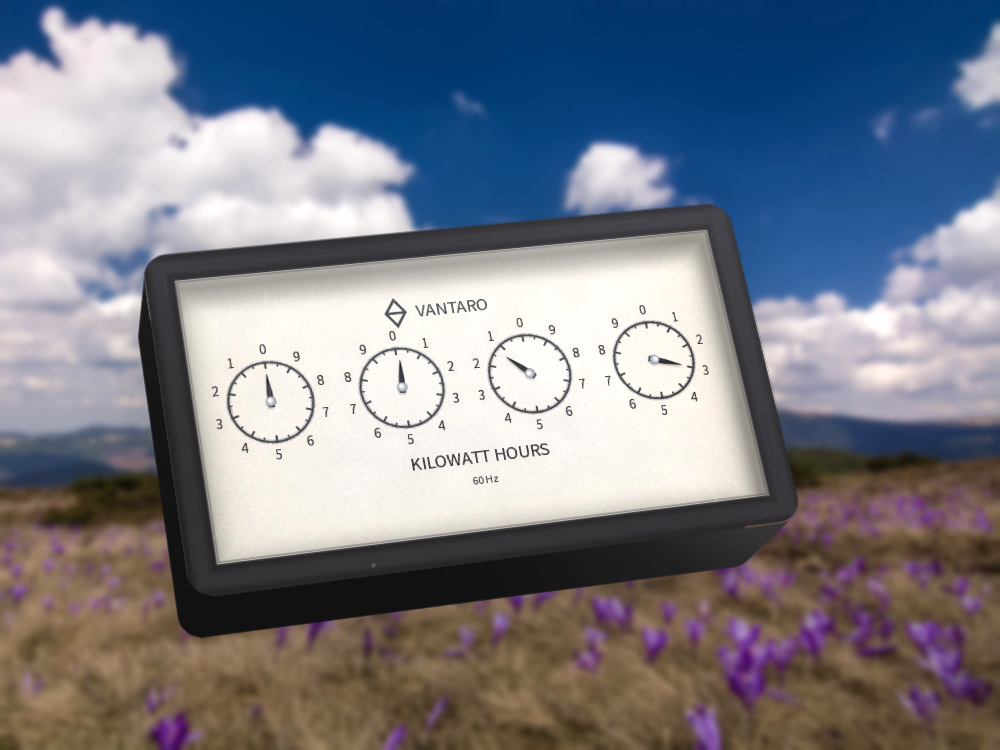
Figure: 13
